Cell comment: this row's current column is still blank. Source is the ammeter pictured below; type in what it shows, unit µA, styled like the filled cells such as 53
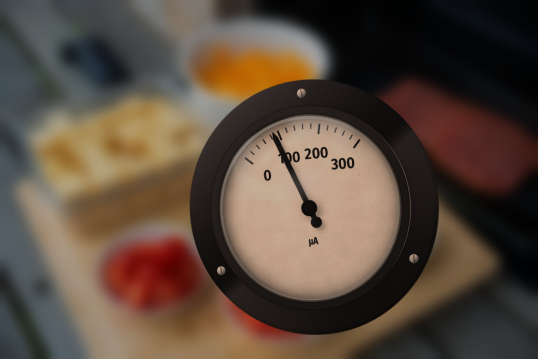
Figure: 90
